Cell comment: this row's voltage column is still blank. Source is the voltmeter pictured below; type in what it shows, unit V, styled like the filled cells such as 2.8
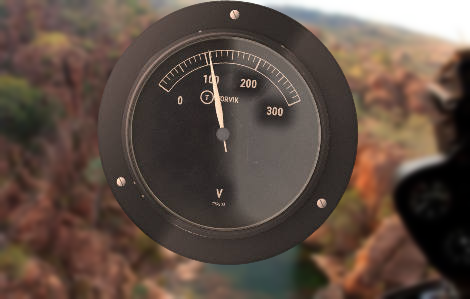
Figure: 110
